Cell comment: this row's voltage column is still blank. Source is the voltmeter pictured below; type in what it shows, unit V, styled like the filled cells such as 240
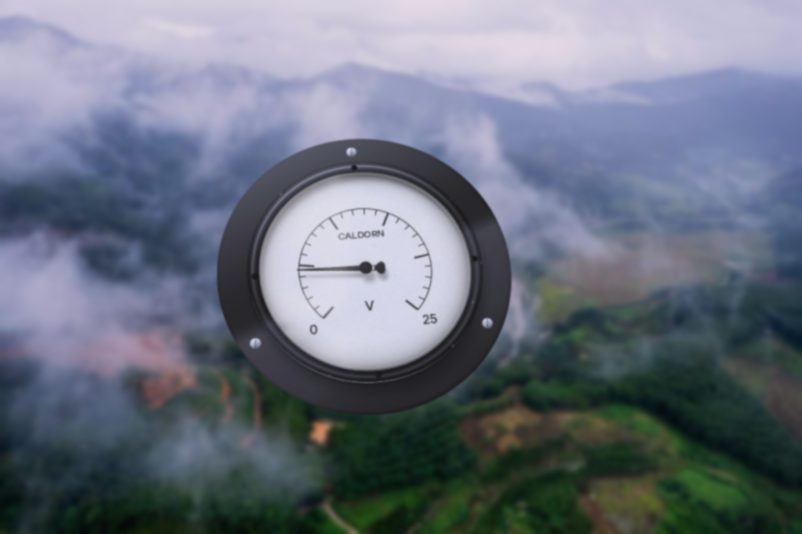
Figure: 4.5
